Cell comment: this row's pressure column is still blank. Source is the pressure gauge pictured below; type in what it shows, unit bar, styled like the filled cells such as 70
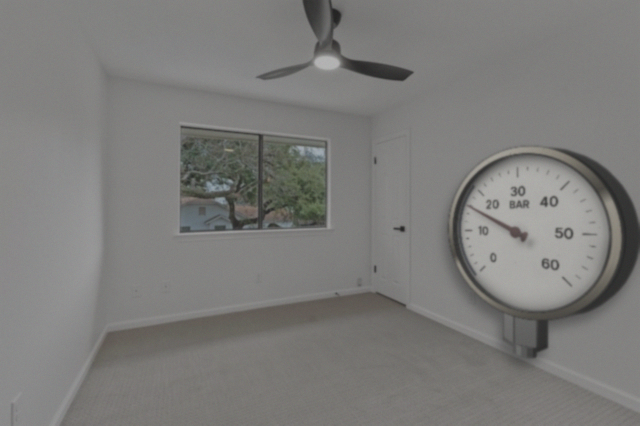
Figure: 16
